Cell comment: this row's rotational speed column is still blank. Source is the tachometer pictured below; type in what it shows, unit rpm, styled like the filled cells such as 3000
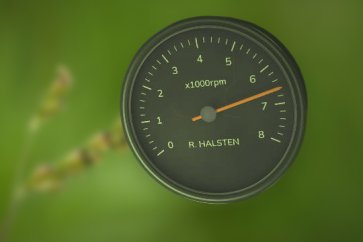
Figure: 6600
